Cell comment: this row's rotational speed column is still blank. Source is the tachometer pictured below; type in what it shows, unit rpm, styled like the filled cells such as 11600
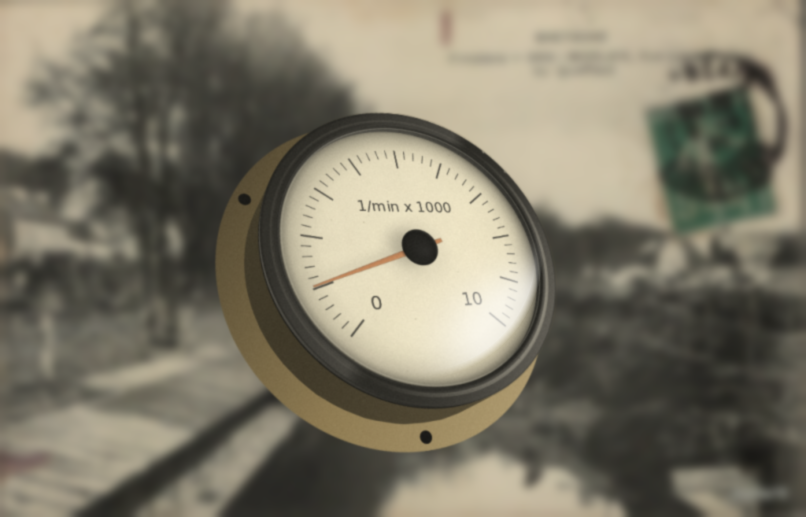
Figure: 1000
